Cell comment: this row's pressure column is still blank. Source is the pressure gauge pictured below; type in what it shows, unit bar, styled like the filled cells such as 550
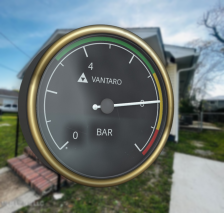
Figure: 8
